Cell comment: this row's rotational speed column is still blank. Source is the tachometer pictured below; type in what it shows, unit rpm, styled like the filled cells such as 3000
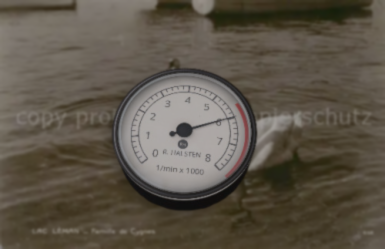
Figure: 6000
